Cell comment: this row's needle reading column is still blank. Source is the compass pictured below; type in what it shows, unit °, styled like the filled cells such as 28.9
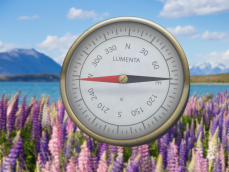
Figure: 265
